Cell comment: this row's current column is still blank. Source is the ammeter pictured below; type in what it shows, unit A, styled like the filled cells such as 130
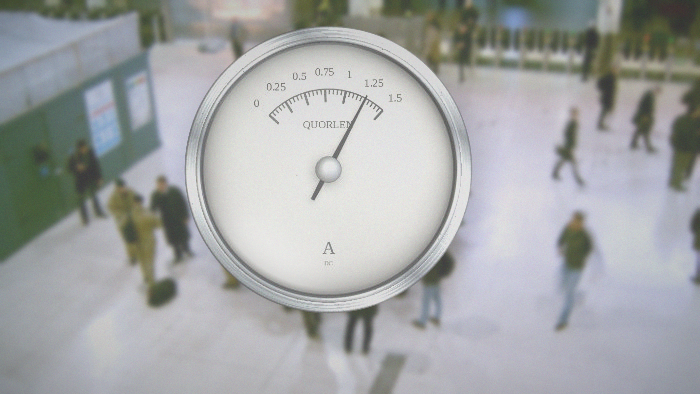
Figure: 1.25
